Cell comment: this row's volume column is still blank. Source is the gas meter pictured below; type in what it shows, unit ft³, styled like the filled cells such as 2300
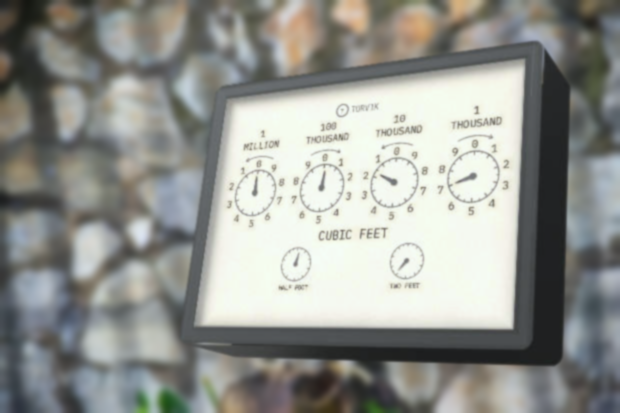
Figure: 1700
